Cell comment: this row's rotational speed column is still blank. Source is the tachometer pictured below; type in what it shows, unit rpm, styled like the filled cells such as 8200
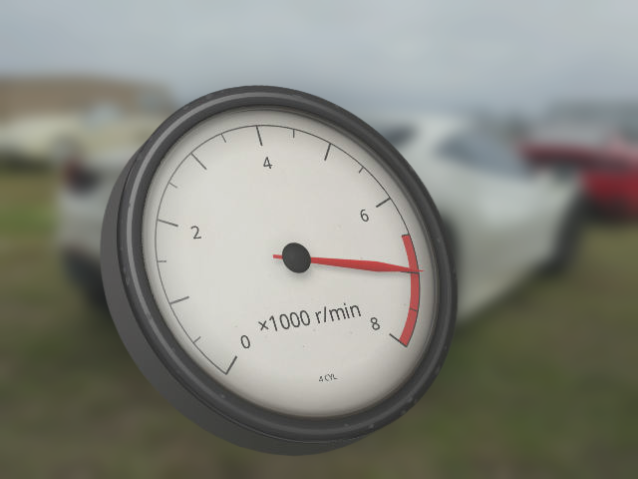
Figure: 7000
